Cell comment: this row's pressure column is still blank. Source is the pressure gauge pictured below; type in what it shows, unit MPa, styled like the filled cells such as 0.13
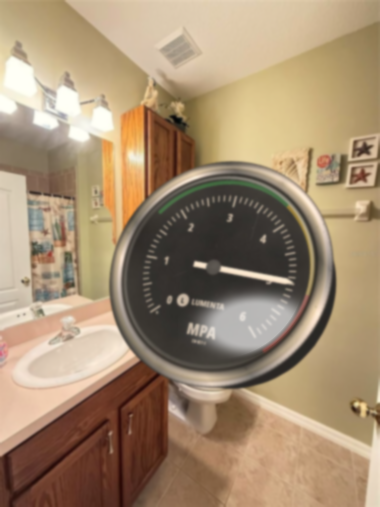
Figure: 5
